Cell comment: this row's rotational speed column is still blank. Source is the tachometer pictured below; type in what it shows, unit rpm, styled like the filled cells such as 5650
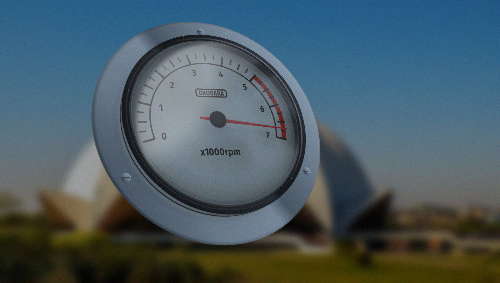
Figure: 6750
